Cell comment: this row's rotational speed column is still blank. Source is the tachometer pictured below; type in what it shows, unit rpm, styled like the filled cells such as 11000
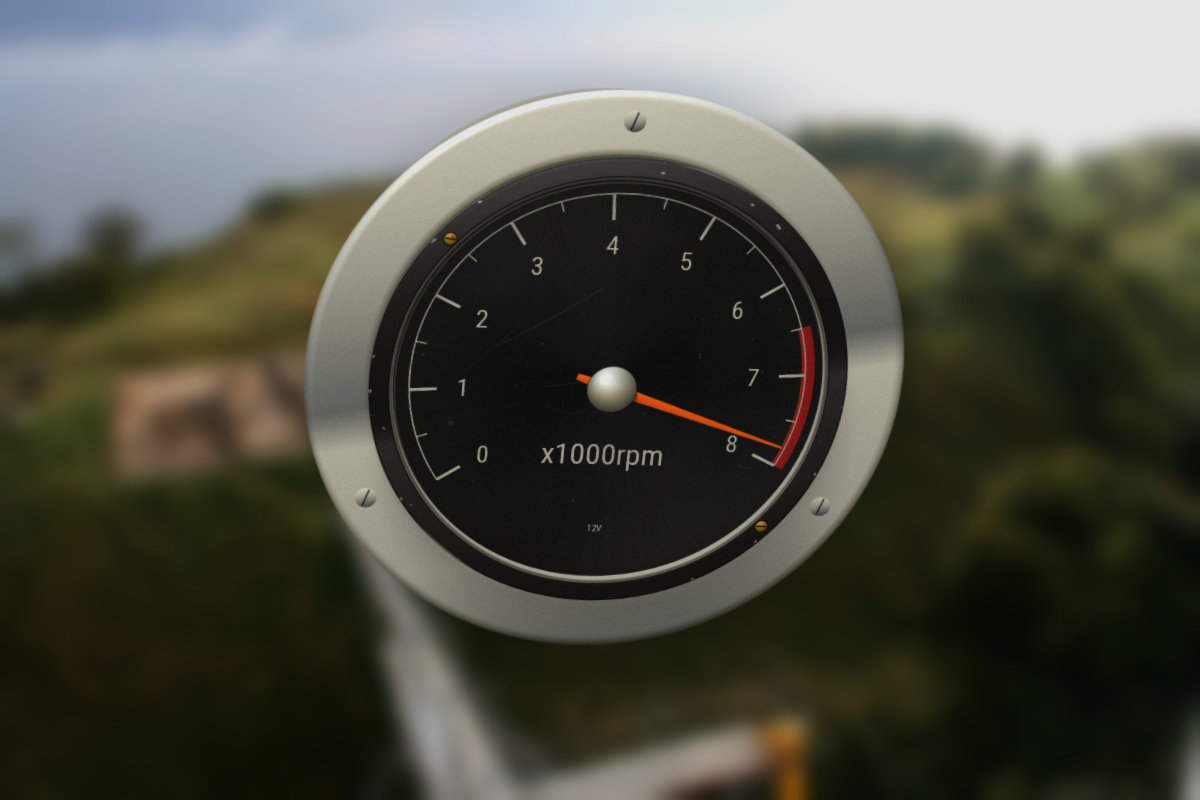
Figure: 7750
